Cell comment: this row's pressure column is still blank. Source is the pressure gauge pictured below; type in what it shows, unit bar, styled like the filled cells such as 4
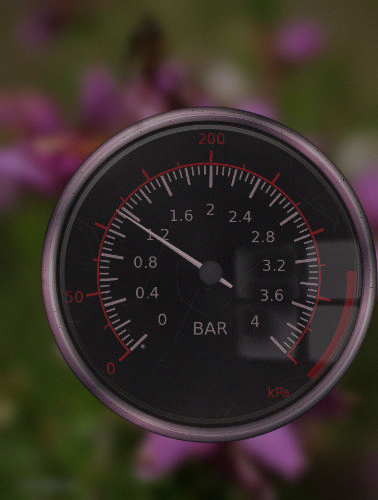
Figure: 1.15
